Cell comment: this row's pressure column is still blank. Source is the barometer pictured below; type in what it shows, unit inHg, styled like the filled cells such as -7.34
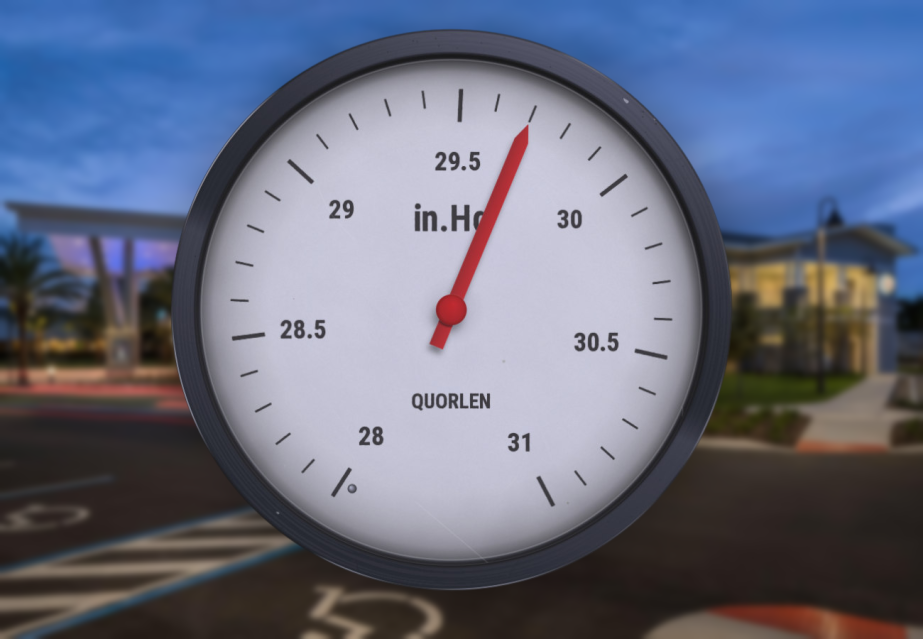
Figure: 29.7
